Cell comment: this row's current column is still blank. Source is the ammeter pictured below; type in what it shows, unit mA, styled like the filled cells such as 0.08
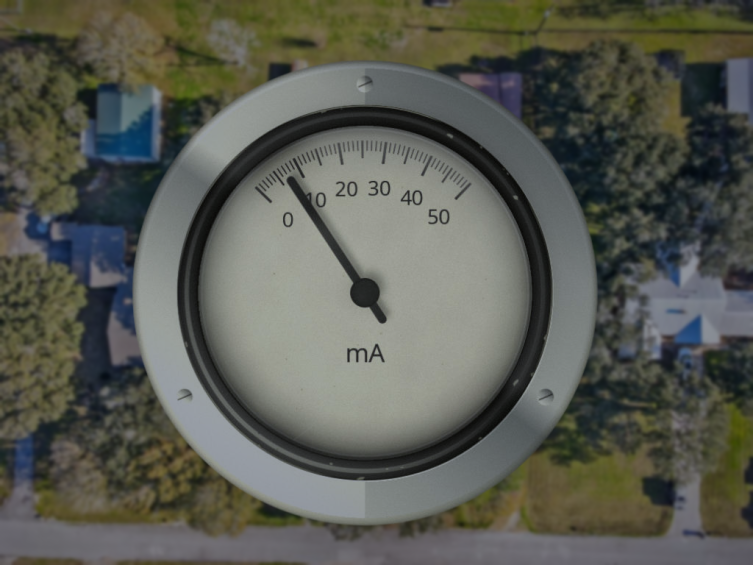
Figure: 7
